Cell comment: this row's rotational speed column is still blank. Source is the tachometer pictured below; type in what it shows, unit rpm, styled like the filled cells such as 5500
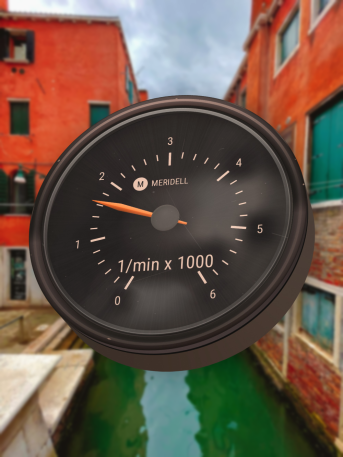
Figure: 1600
